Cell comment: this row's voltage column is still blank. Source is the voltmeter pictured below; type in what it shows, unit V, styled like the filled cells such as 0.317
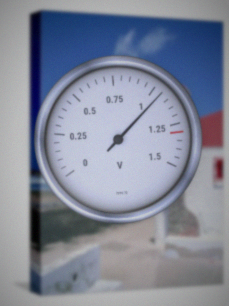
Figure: 1.05
